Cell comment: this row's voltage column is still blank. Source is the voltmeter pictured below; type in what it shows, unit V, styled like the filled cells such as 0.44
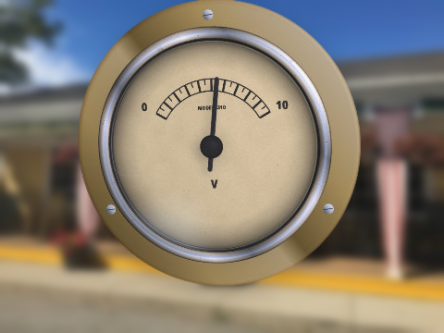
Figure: 5.5
